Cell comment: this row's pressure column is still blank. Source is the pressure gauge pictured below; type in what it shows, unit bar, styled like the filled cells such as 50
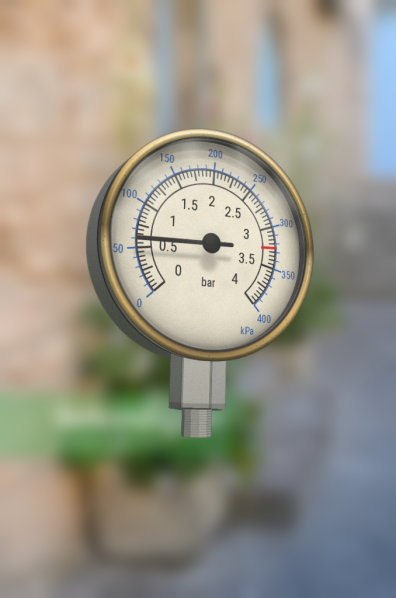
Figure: 0.6
